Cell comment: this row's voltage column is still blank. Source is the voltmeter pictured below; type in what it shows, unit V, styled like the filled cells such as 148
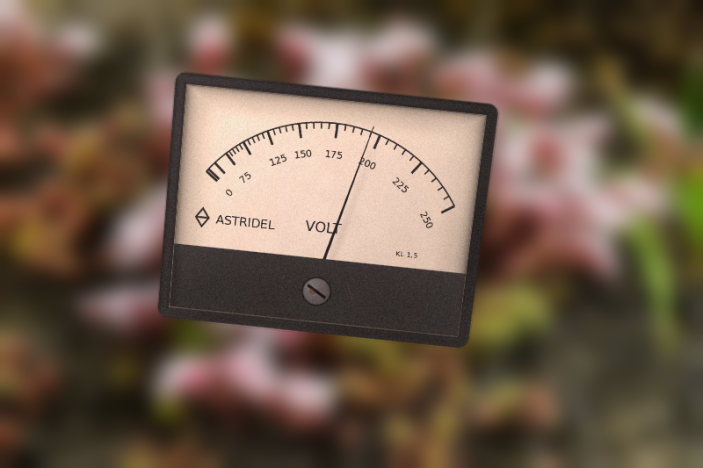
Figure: 195
